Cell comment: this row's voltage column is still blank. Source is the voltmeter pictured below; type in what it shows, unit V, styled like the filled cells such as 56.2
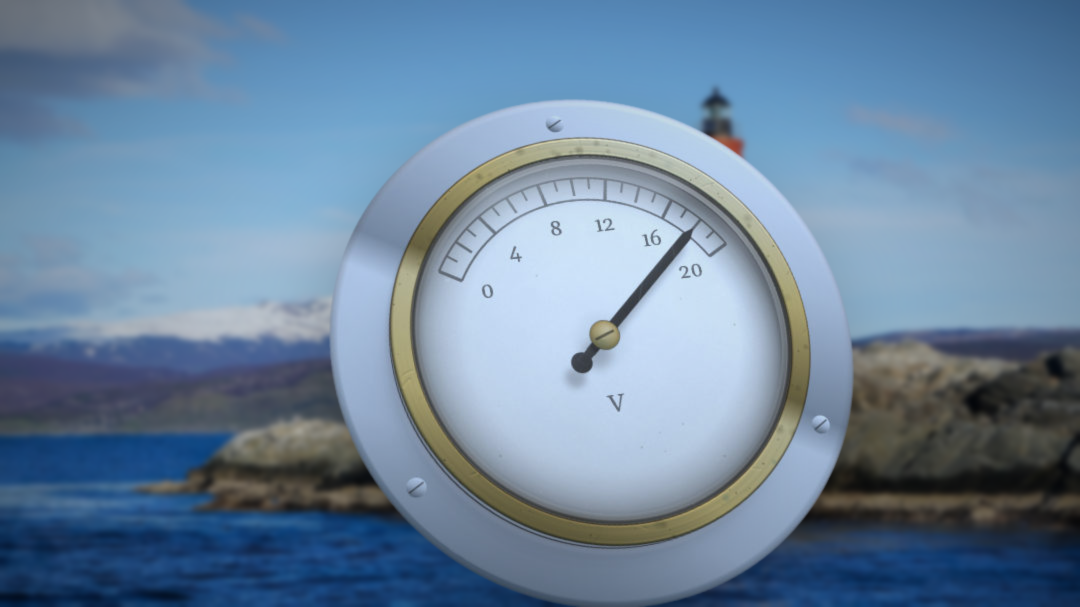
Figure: 18
